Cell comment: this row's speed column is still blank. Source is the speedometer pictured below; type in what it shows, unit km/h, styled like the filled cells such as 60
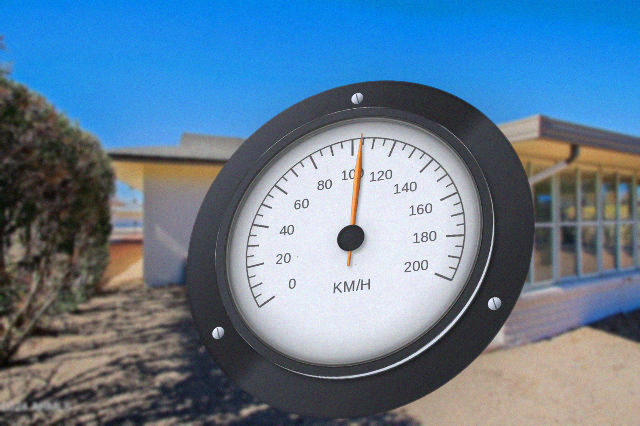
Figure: 105
